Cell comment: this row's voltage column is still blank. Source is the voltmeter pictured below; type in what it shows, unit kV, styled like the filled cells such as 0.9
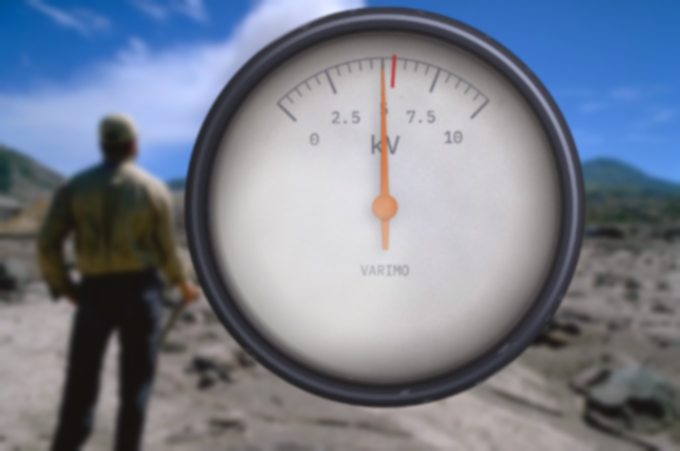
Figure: 5
